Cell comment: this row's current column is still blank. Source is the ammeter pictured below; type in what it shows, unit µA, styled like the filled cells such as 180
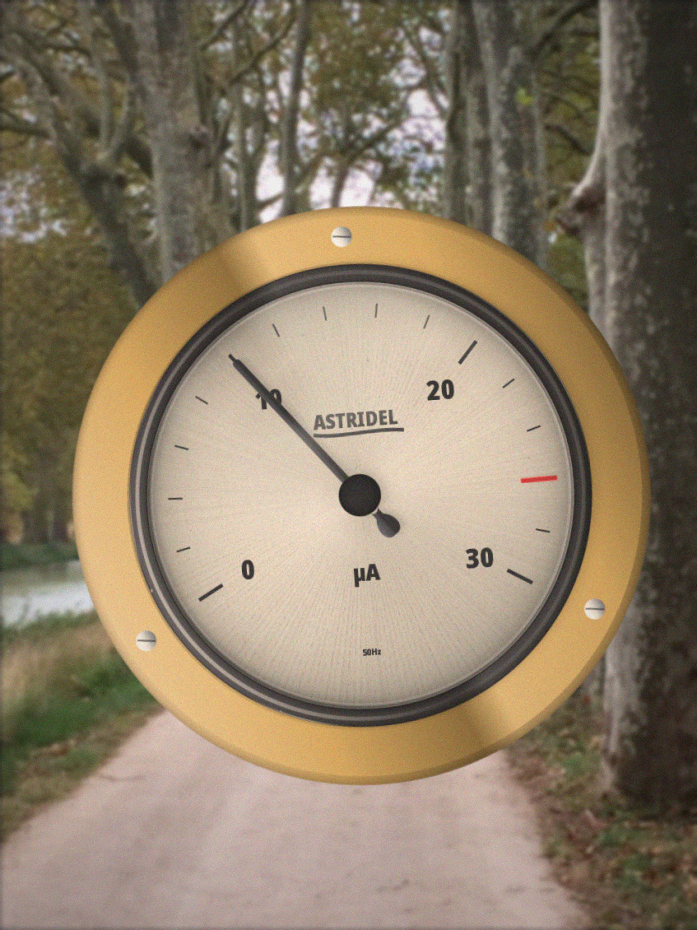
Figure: 10
